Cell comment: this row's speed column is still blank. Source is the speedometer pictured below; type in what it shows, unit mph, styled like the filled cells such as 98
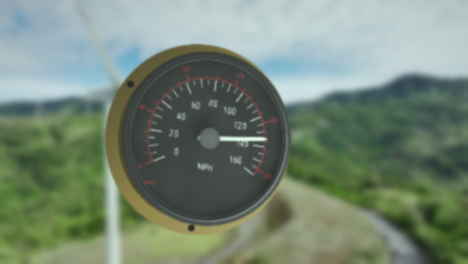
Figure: 135
